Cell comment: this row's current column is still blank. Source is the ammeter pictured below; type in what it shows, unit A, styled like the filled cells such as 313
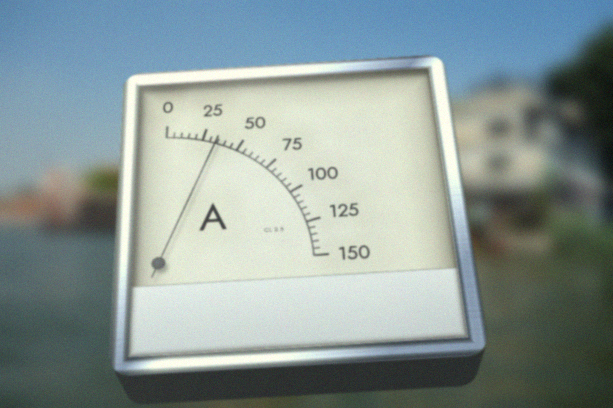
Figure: 35
